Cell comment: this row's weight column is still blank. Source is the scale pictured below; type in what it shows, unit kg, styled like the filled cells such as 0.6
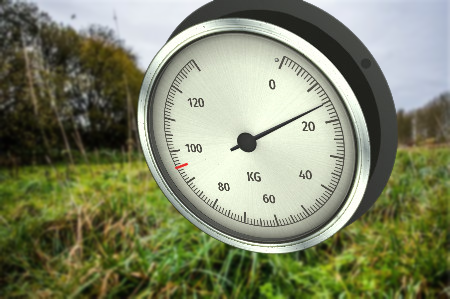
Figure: 15
